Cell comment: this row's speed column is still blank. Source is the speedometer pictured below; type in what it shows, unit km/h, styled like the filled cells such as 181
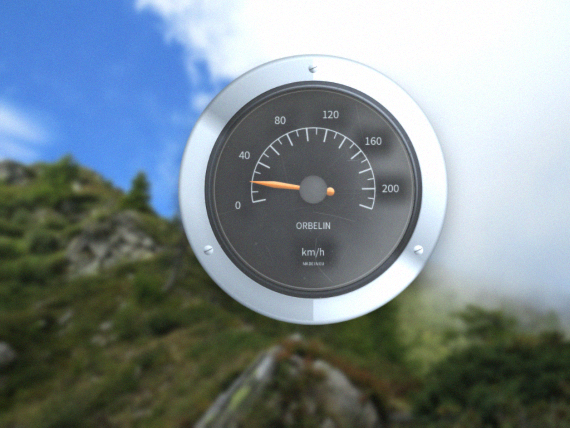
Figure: 20
